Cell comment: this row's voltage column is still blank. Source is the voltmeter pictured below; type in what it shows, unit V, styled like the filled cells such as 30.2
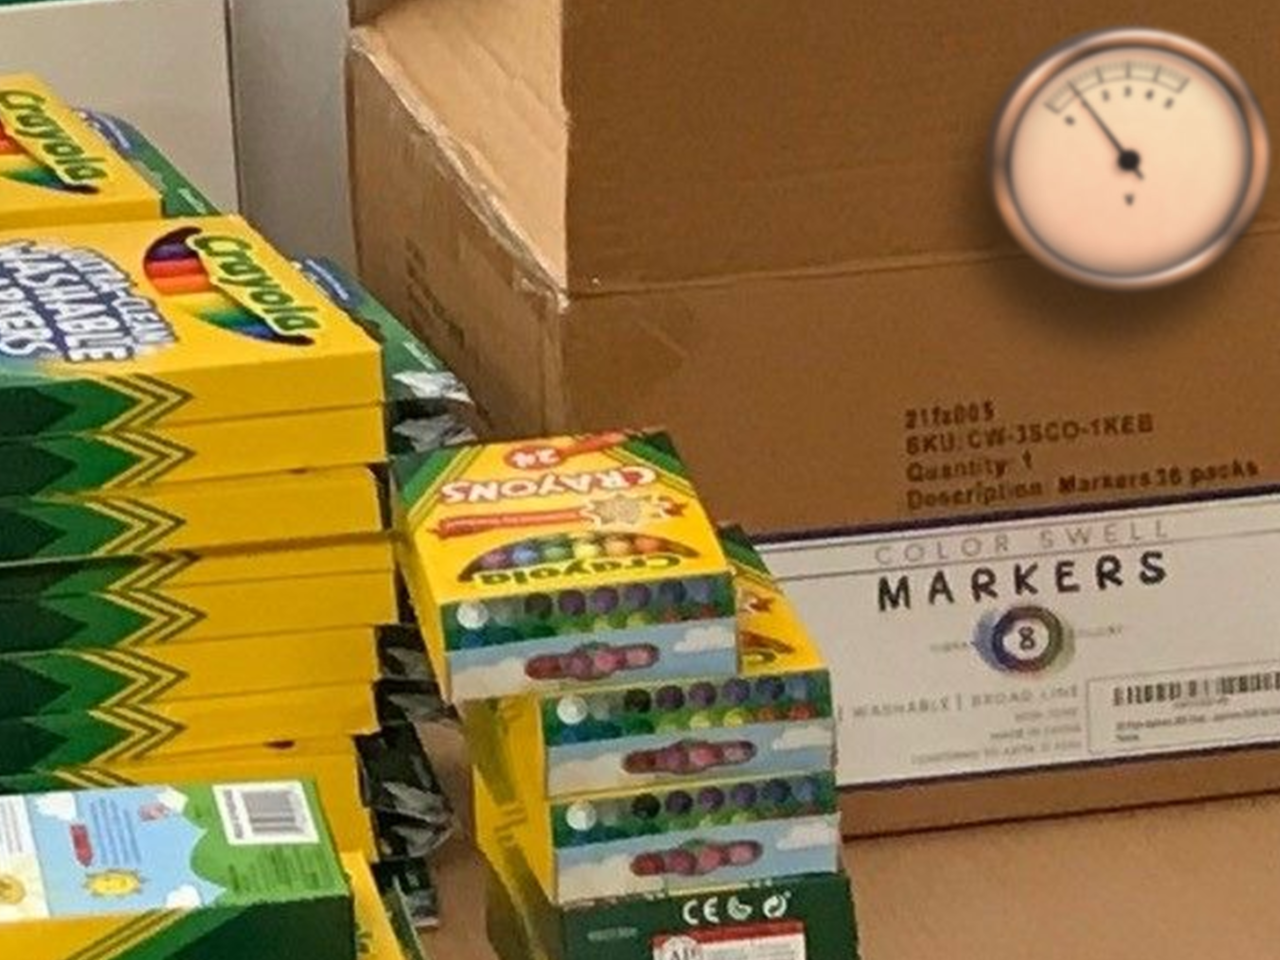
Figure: 1
